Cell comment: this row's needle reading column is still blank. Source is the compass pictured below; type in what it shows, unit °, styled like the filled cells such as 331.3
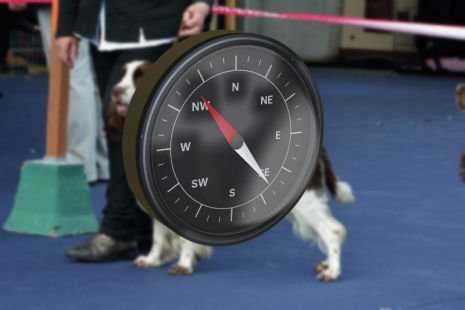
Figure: 320
